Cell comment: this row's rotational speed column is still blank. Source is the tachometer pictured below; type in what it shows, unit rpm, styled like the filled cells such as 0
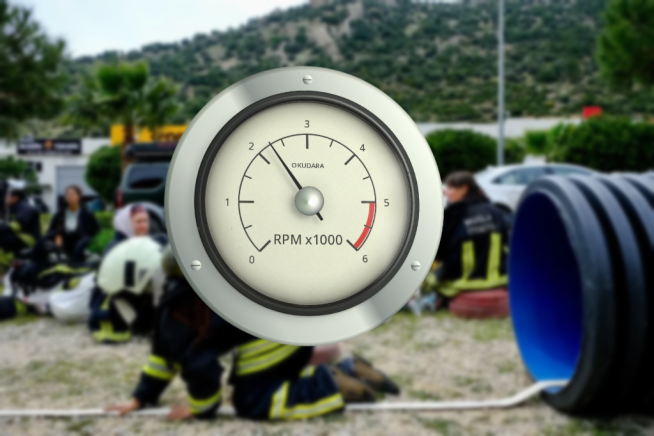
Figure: 2250
